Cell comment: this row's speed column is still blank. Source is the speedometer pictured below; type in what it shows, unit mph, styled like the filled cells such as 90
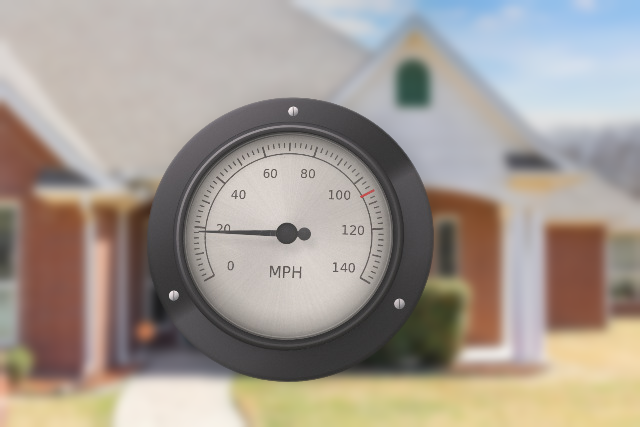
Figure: 18
